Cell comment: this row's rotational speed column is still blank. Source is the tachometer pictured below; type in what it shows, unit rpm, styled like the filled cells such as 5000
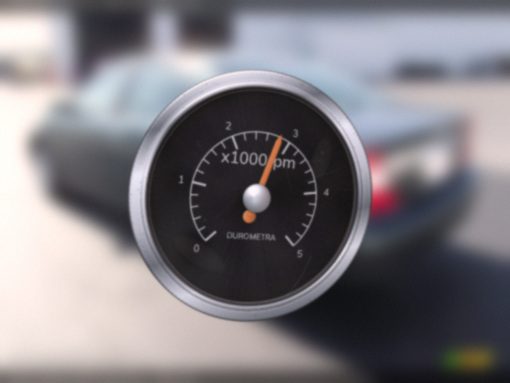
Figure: 2800
